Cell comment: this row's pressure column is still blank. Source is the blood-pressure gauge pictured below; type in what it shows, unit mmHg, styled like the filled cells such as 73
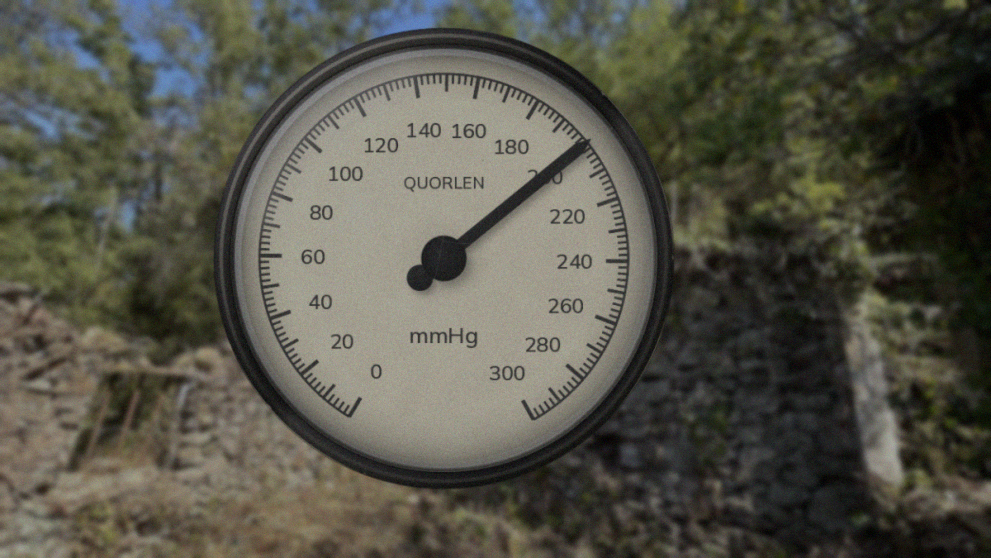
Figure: 200
